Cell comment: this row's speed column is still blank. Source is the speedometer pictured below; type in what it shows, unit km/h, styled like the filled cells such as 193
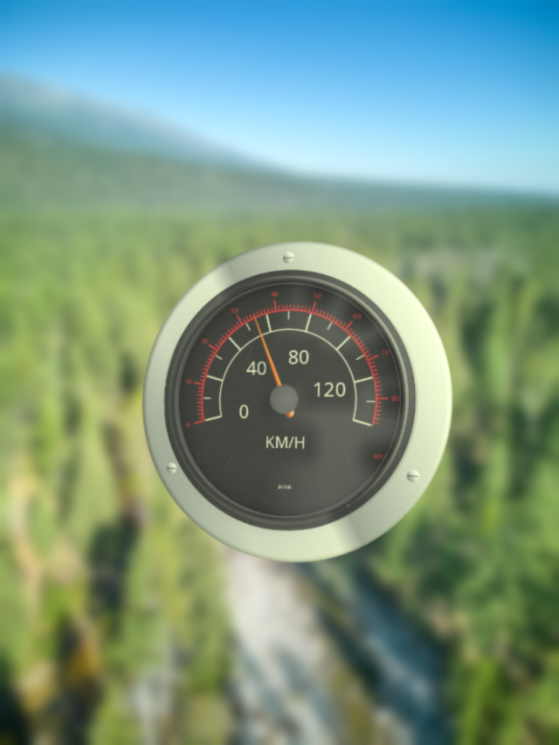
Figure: 55
